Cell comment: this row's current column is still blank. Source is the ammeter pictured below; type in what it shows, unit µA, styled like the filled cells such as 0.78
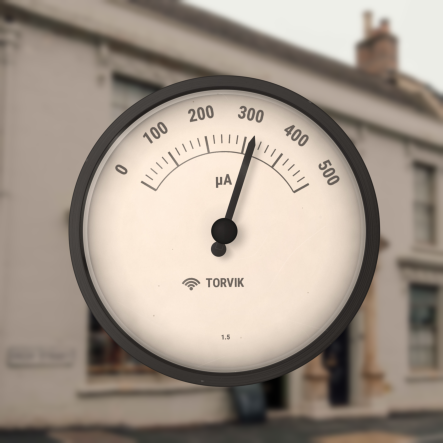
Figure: 320
